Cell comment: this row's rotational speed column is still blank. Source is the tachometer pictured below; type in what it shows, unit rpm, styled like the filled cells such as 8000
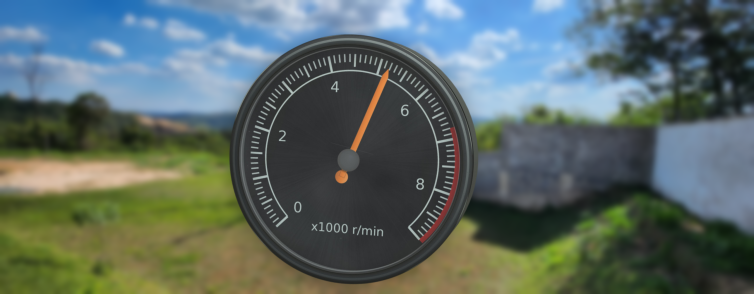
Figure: 5200
